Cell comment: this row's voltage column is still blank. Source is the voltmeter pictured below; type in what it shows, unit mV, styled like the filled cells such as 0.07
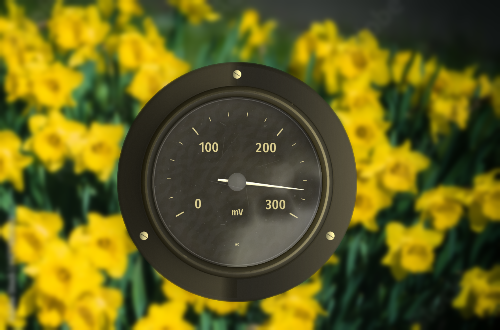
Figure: 270
